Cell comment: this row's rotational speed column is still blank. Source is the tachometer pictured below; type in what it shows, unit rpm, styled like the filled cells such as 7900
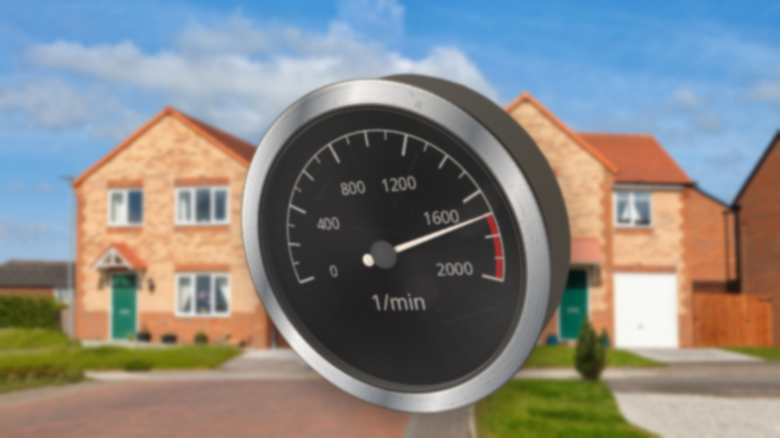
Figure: 1700
